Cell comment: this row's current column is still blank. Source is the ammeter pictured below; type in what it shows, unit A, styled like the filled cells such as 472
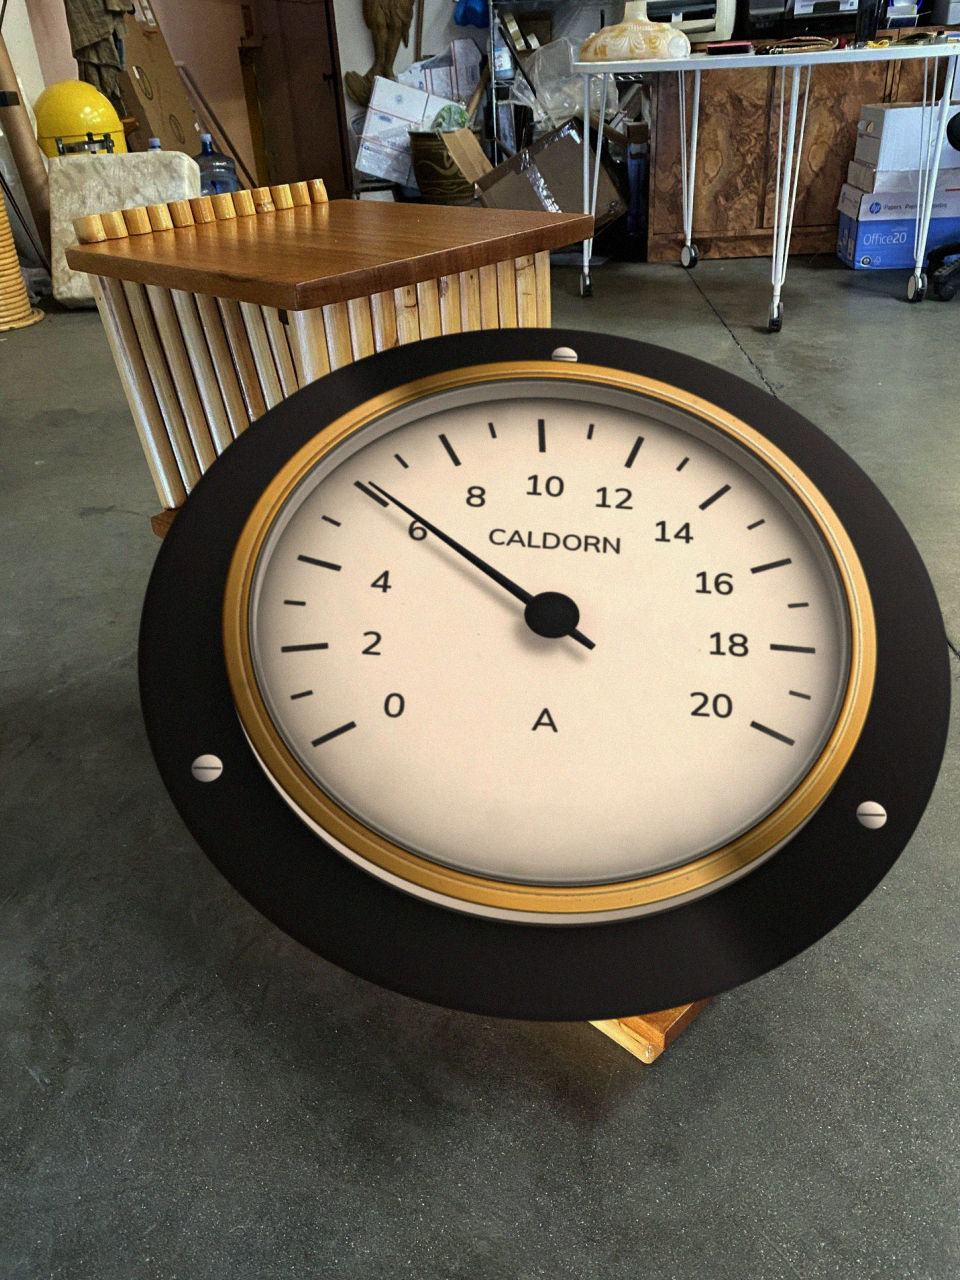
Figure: 6
